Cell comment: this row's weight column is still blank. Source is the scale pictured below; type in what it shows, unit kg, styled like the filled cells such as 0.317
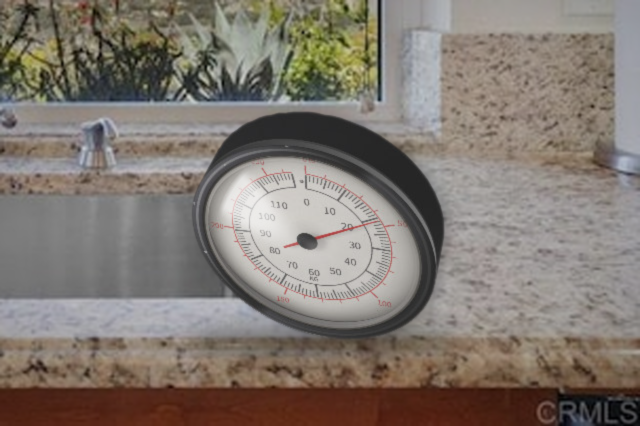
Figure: 20
